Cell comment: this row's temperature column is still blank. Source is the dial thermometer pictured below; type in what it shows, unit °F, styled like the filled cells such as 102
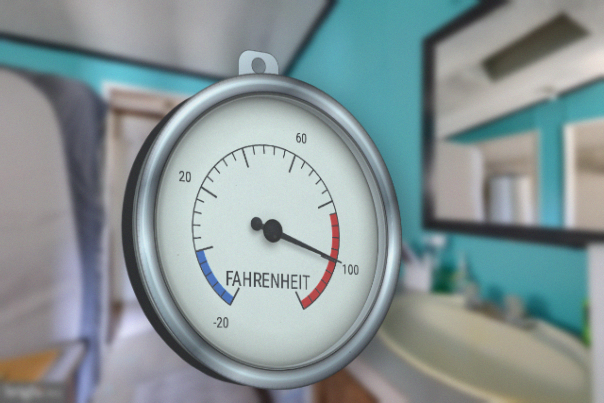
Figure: 100
